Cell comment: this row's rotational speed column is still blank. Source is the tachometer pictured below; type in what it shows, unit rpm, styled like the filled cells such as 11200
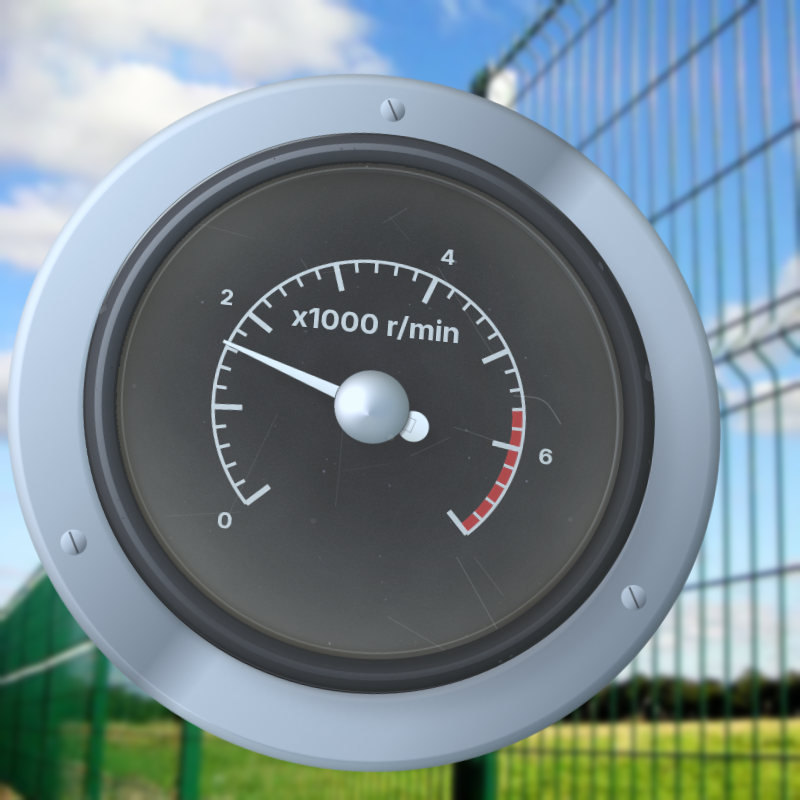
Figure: 1600
